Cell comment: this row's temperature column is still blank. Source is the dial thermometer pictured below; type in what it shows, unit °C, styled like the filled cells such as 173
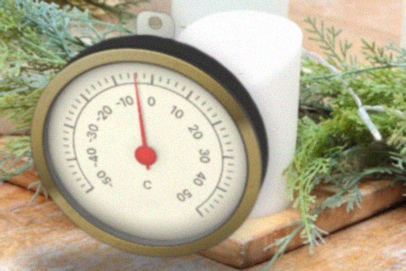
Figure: -4
